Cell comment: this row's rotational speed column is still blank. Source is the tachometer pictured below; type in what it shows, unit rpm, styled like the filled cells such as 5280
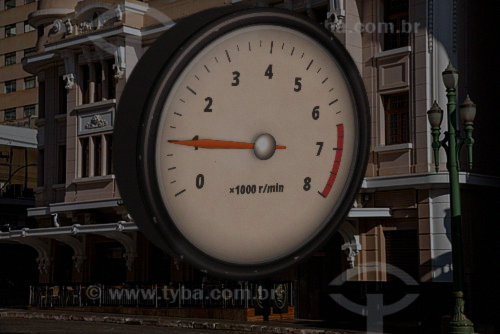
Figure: 1000
